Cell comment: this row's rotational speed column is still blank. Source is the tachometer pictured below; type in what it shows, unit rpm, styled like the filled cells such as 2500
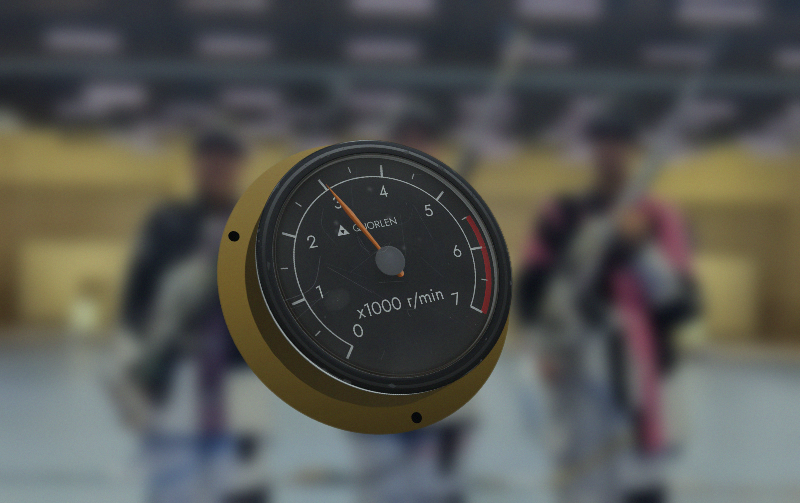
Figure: 3000
